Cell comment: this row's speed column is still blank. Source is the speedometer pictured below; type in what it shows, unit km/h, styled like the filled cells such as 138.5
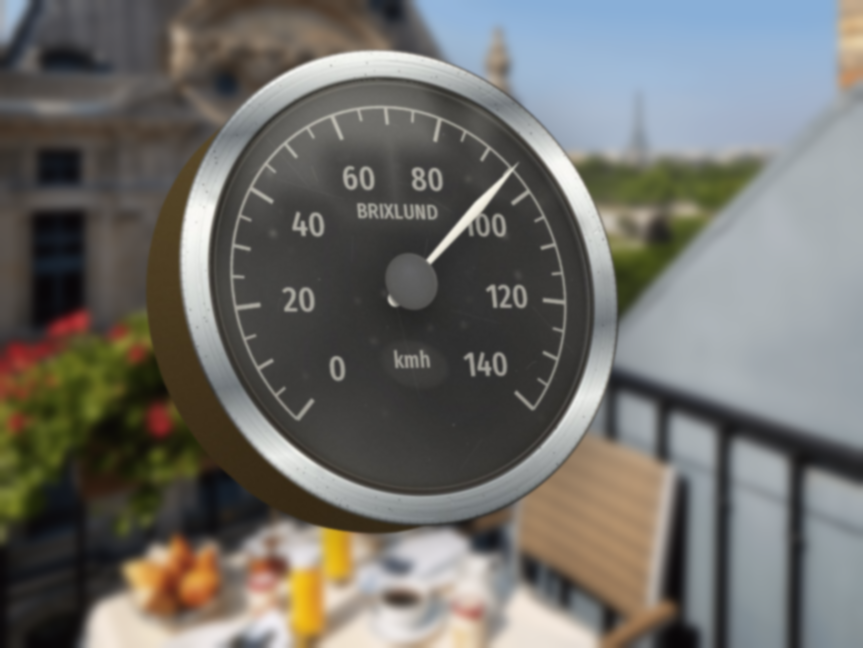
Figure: 95
